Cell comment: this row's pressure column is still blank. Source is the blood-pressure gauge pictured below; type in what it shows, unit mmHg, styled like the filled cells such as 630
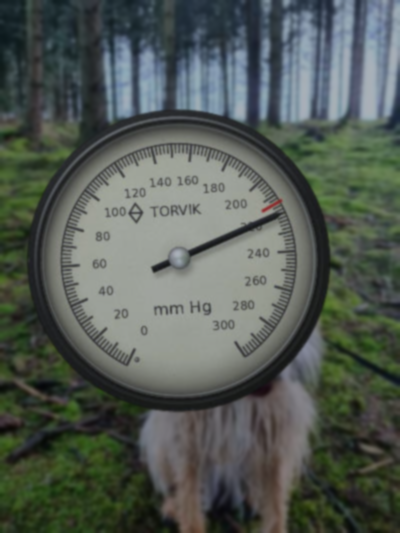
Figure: 220
